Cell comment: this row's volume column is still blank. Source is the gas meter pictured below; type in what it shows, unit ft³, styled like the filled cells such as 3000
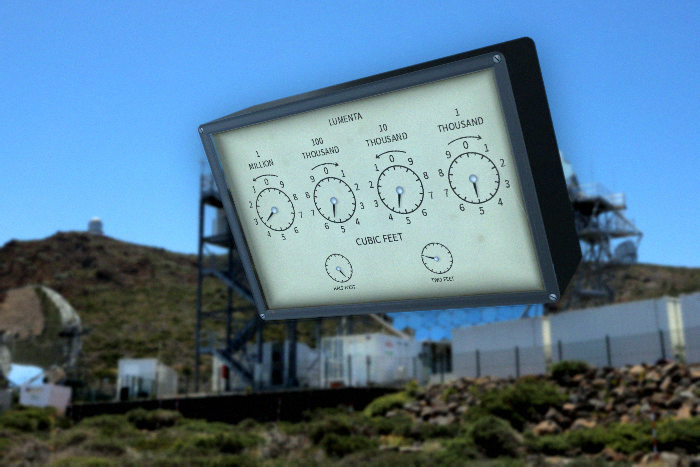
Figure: 354500
